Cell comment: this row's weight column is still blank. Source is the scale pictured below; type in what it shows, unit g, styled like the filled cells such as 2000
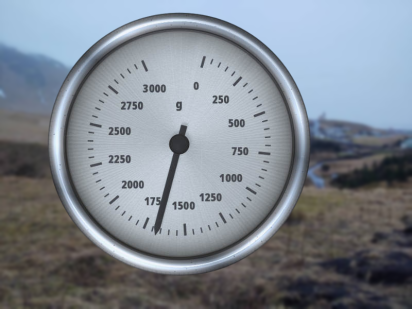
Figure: 1675
